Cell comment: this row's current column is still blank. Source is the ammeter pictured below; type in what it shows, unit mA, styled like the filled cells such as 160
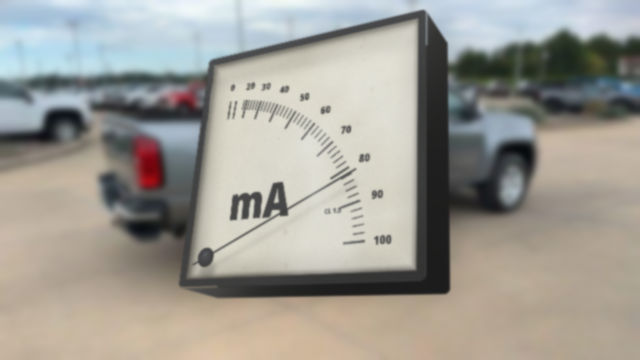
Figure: 82
